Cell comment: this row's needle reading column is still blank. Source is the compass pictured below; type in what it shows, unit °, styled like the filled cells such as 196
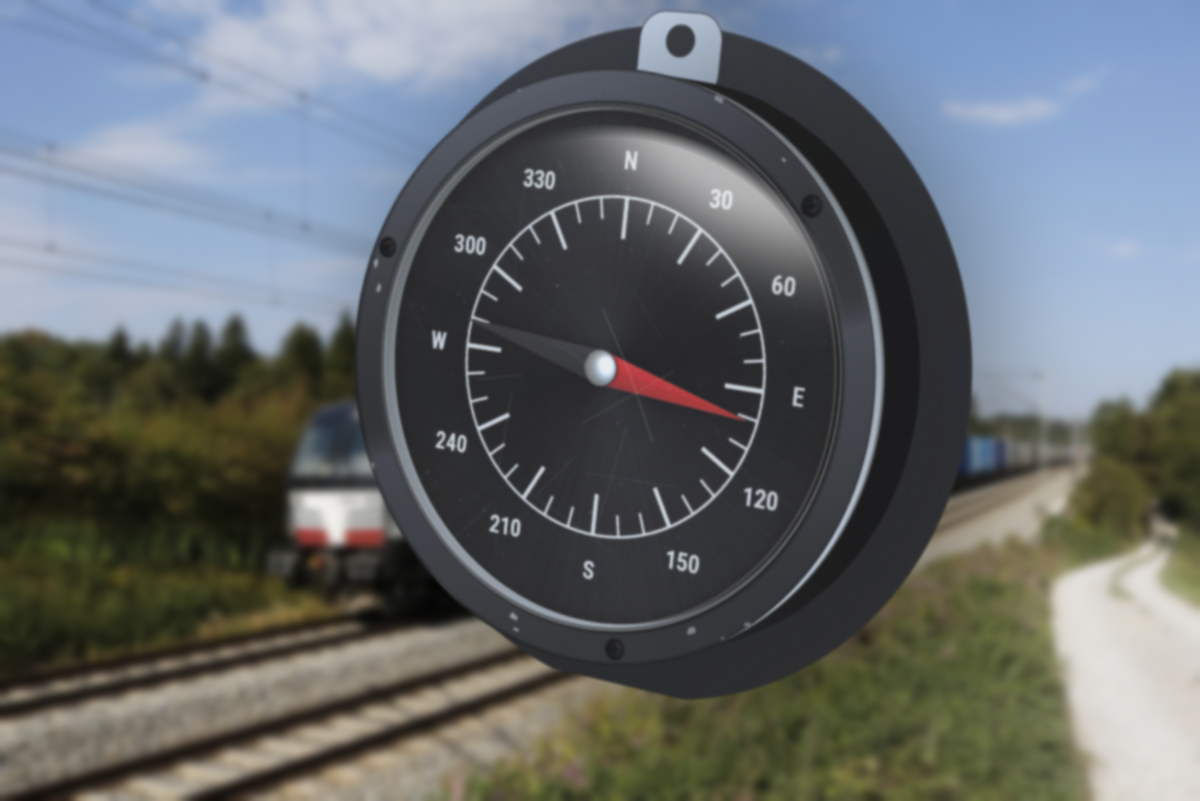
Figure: 100
